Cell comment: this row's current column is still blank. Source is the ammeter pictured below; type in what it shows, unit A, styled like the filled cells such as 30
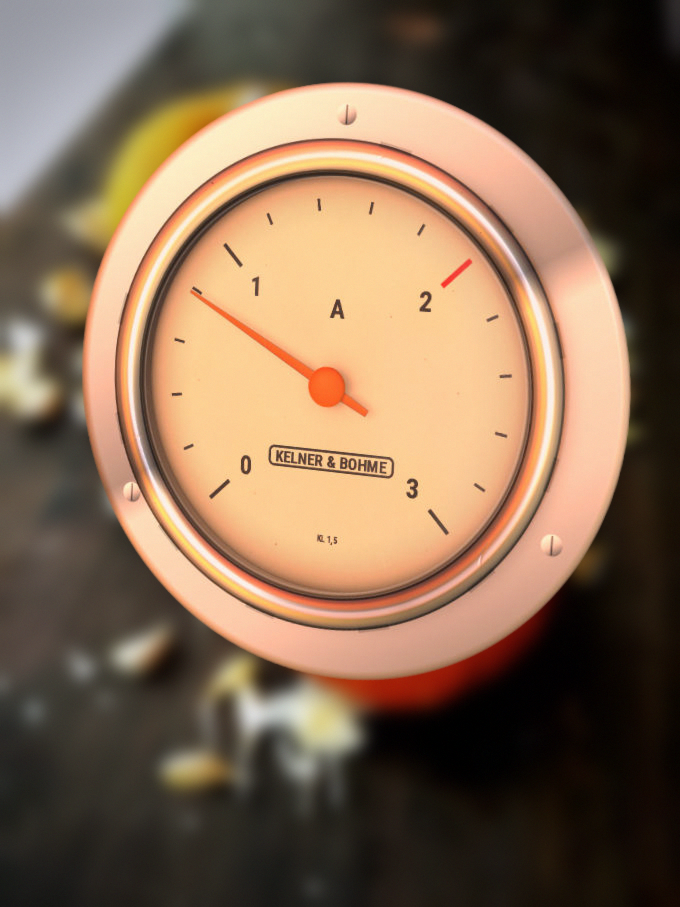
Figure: 0.8
